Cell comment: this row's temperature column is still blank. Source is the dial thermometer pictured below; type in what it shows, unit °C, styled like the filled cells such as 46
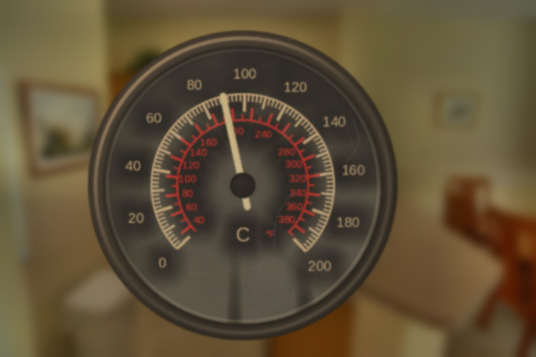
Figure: 90
